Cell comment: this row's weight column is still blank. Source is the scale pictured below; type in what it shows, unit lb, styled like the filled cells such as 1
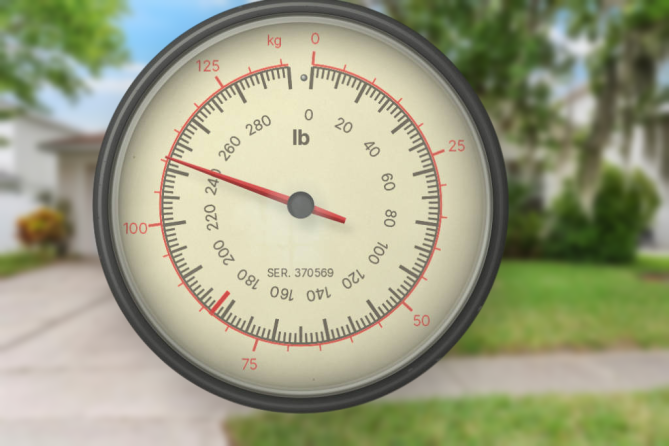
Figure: 244
